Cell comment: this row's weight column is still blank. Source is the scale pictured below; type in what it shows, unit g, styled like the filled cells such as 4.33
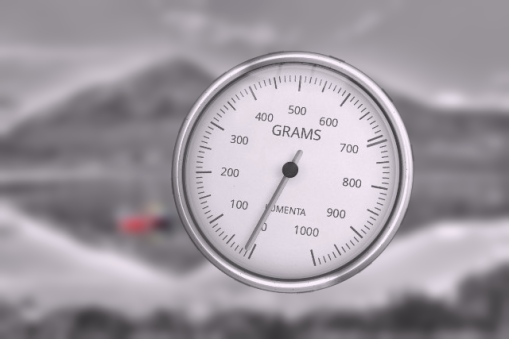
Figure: 10
